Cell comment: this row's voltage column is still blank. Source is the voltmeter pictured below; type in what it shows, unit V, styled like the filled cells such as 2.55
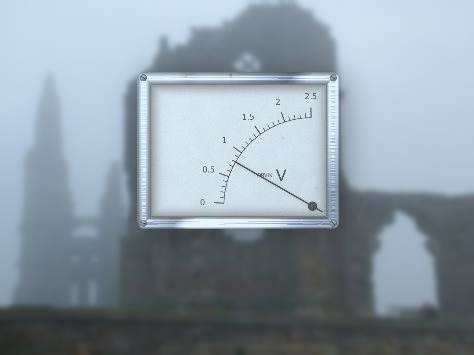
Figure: 0.8
